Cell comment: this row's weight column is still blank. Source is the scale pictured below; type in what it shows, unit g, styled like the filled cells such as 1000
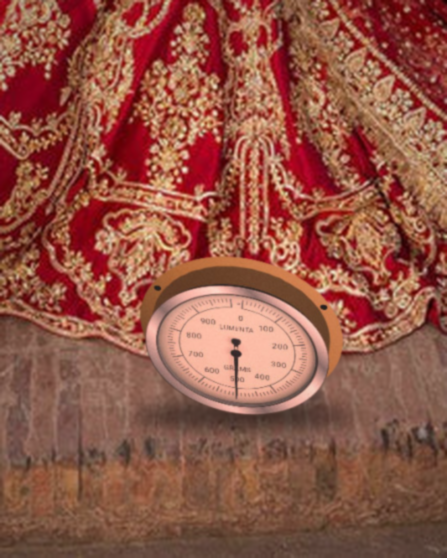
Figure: 500
